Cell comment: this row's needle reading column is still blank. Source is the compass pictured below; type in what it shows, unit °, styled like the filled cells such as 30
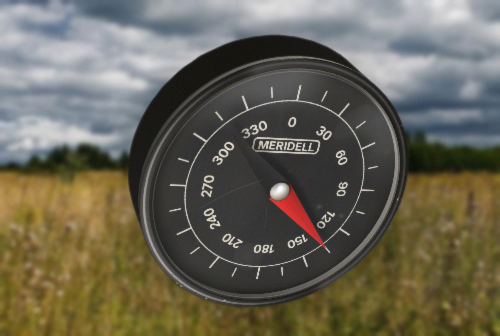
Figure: 135
